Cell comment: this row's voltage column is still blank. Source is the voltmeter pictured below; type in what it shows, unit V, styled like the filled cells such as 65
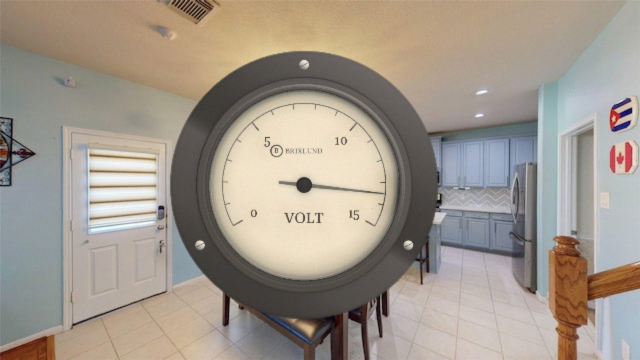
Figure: 13.5
